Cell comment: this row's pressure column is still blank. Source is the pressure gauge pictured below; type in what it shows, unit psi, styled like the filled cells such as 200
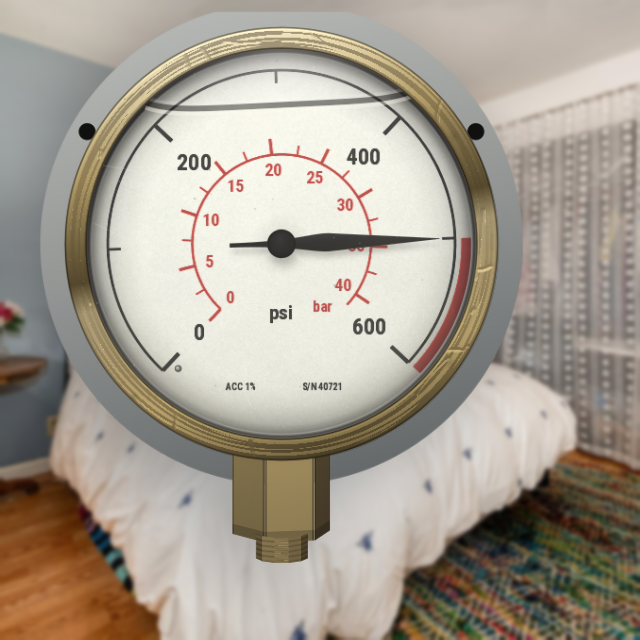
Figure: 500
